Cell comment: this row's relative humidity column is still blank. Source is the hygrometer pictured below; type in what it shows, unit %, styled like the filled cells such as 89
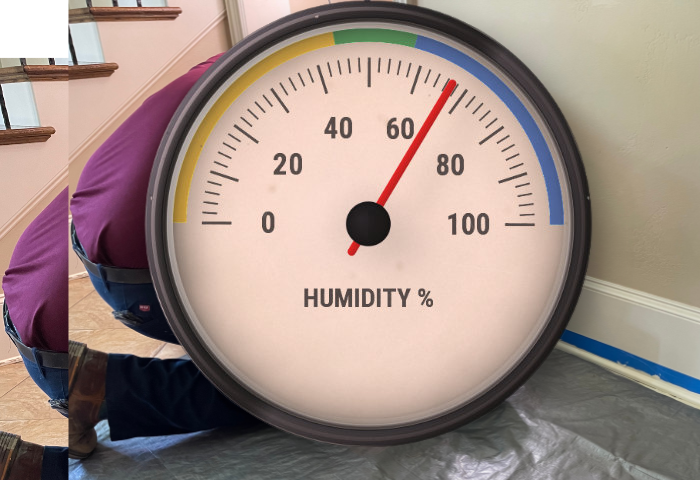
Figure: 67
